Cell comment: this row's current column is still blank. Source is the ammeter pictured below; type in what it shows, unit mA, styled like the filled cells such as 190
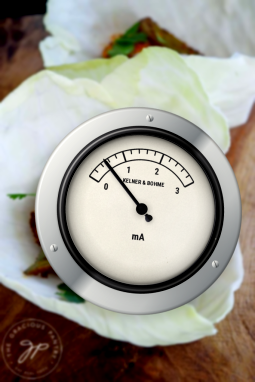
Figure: 0.5
